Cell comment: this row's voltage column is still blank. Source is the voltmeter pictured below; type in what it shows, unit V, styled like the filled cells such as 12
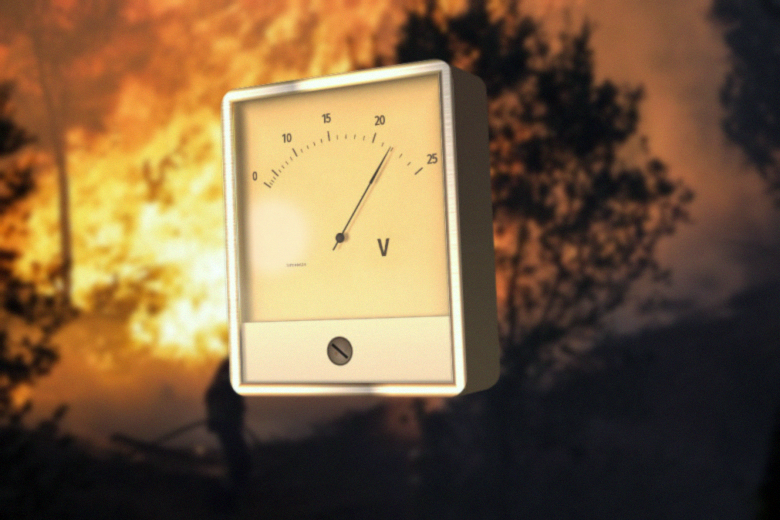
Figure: 22
